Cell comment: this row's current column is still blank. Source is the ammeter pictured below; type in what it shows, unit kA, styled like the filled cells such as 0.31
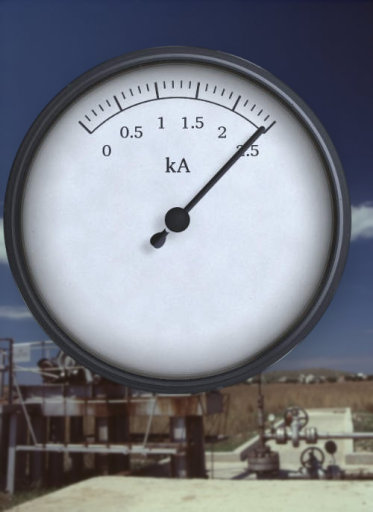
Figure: 2.45
